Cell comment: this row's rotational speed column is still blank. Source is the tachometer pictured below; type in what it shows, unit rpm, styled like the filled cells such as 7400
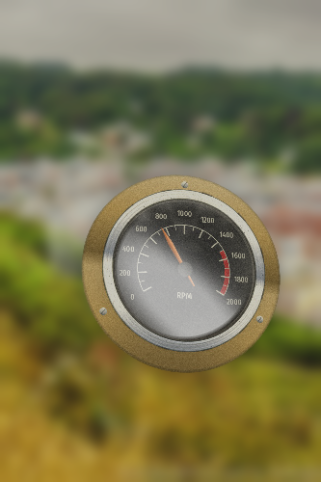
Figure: 750
